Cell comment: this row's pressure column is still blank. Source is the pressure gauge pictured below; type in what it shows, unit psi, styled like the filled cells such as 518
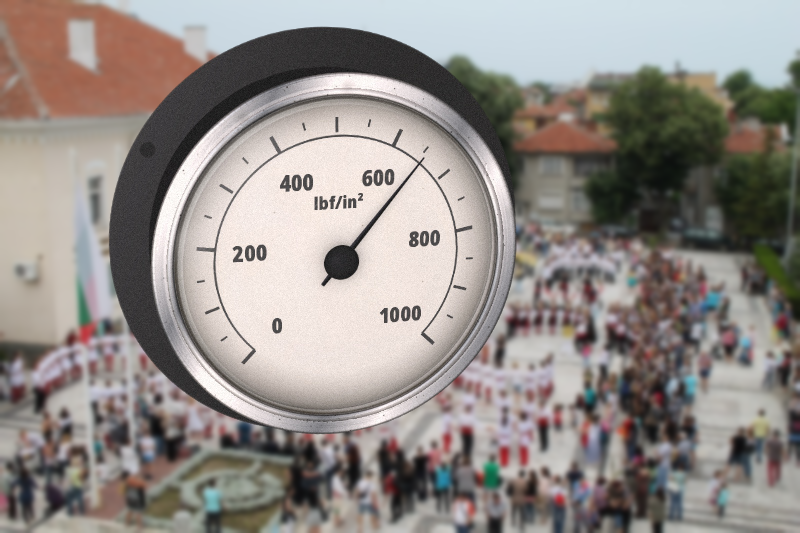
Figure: 650
